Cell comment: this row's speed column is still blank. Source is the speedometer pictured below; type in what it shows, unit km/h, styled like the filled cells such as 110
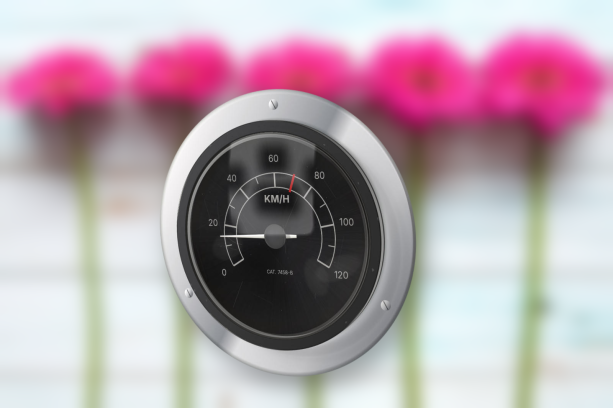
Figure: 15
